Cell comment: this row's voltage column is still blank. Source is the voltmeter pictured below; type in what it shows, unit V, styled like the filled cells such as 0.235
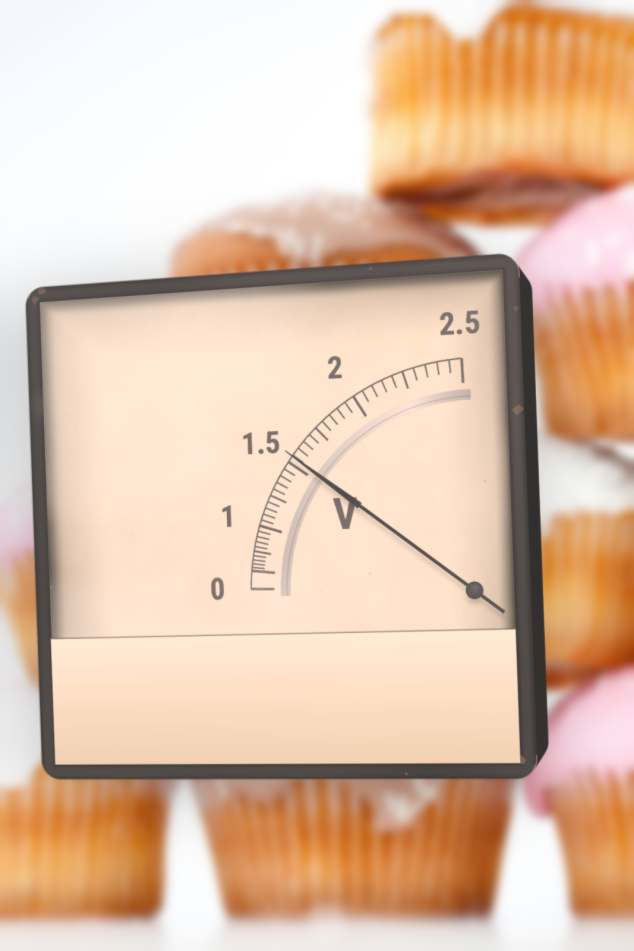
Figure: 1.55
